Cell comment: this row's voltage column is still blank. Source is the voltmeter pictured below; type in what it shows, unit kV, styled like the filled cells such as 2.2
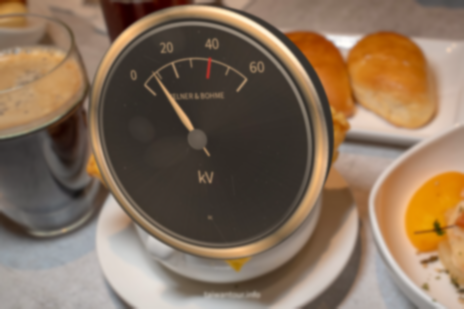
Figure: 10
